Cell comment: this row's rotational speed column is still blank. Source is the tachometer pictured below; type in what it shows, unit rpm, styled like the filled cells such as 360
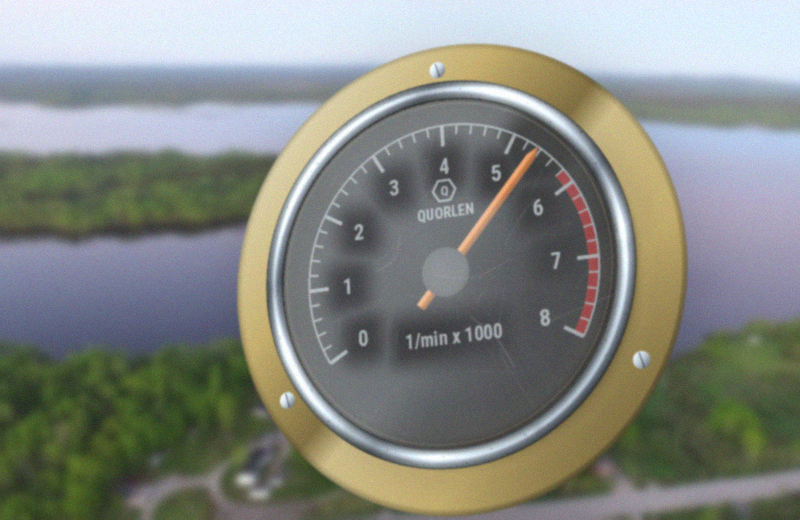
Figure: 5400
